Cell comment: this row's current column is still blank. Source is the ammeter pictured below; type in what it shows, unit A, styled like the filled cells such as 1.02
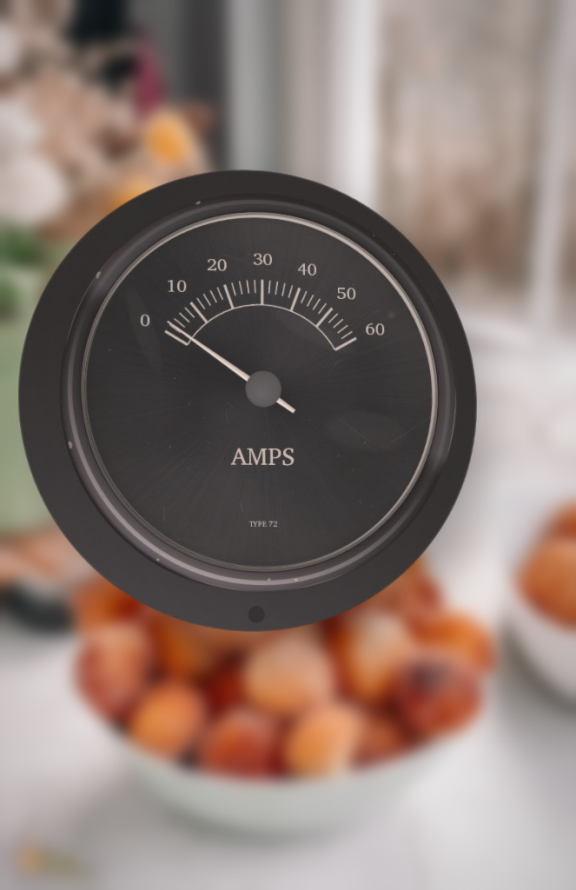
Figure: 2
